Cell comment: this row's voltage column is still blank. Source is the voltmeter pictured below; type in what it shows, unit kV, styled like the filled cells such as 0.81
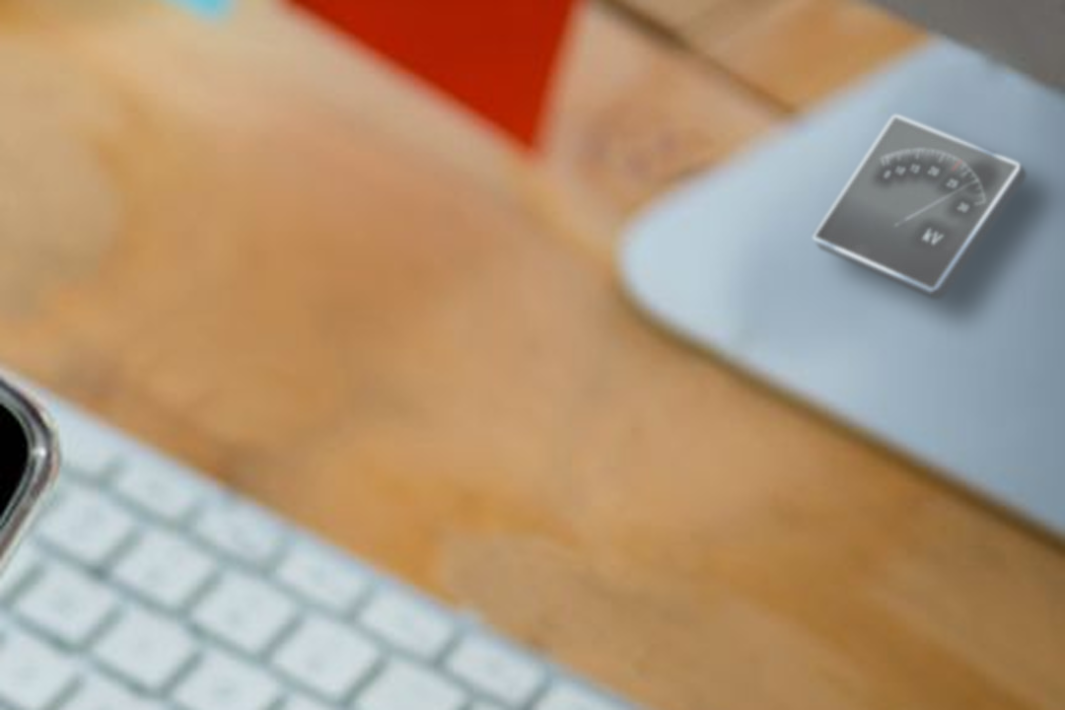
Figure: 27
